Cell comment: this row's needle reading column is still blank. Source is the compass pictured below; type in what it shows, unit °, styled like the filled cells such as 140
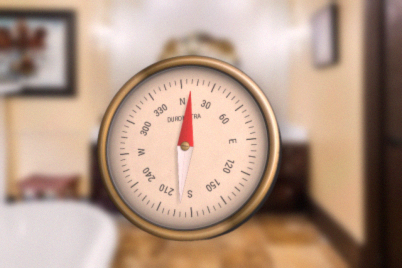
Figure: 10
